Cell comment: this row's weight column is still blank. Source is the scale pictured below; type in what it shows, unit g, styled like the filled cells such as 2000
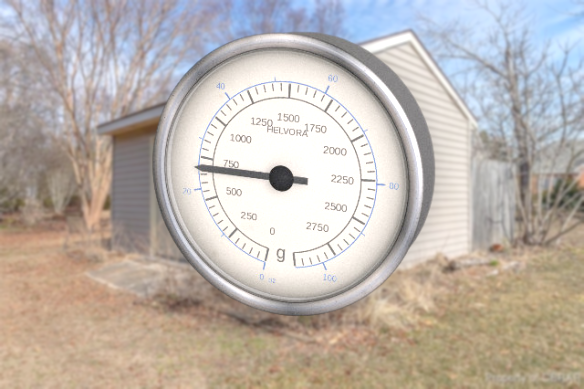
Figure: 700
